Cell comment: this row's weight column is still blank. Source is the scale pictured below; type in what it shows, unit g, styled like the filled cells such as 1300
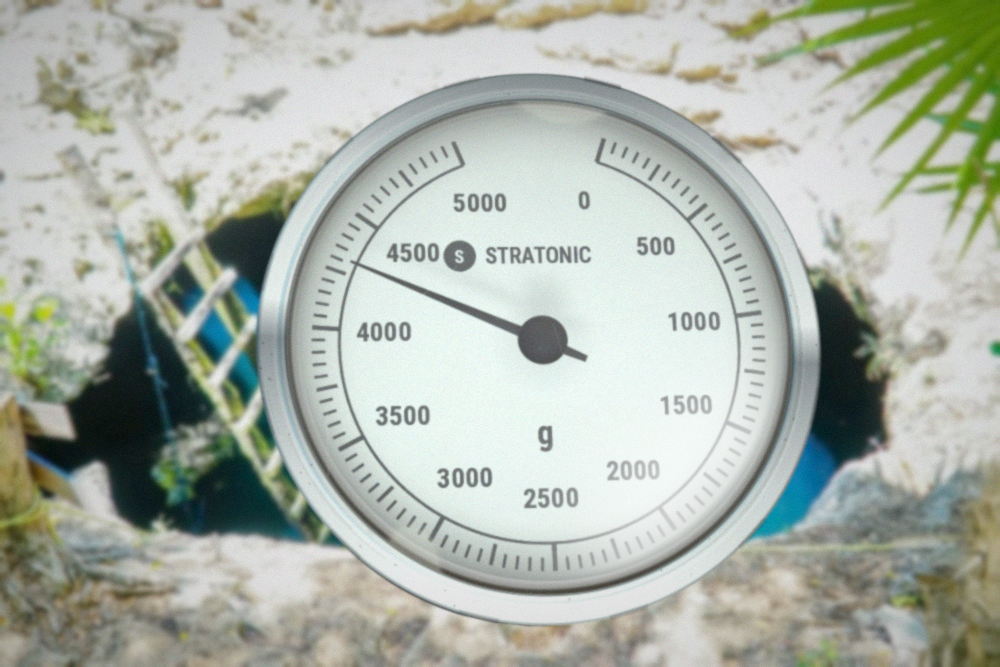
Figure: 4300
